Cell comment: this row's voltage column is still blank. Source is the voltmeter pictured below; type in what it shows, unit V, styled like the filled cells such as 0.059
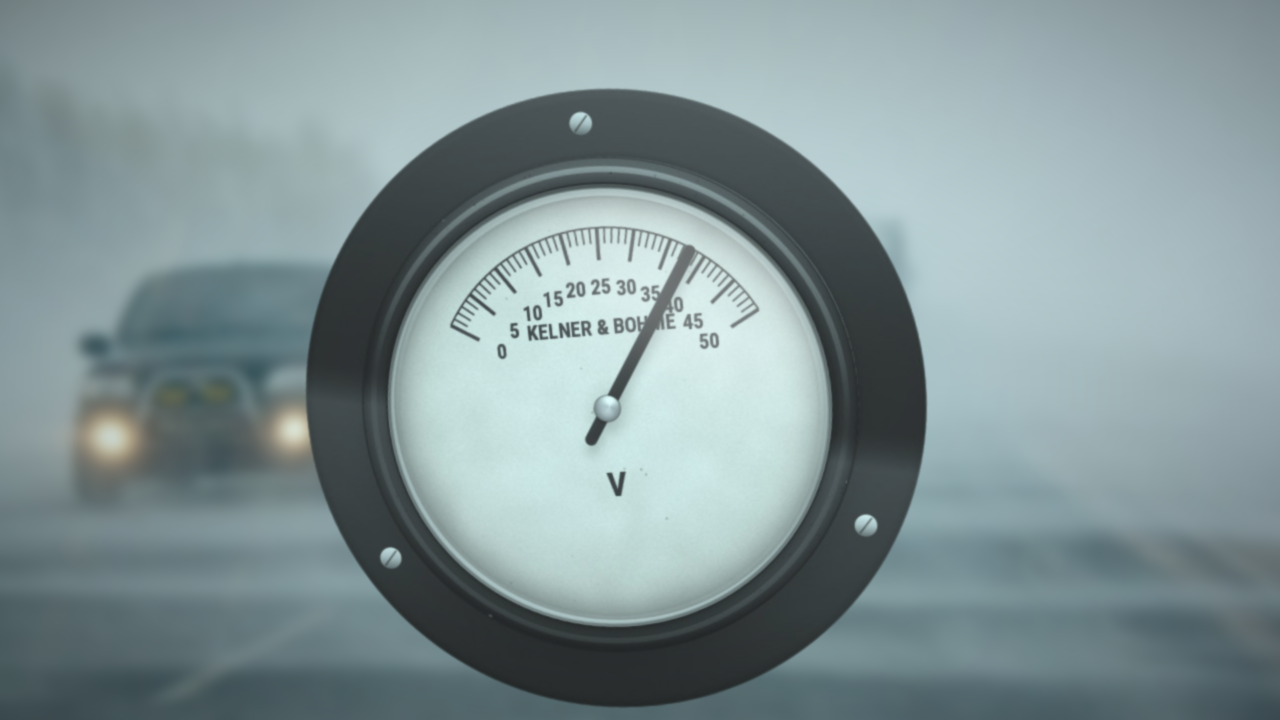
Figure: 38
